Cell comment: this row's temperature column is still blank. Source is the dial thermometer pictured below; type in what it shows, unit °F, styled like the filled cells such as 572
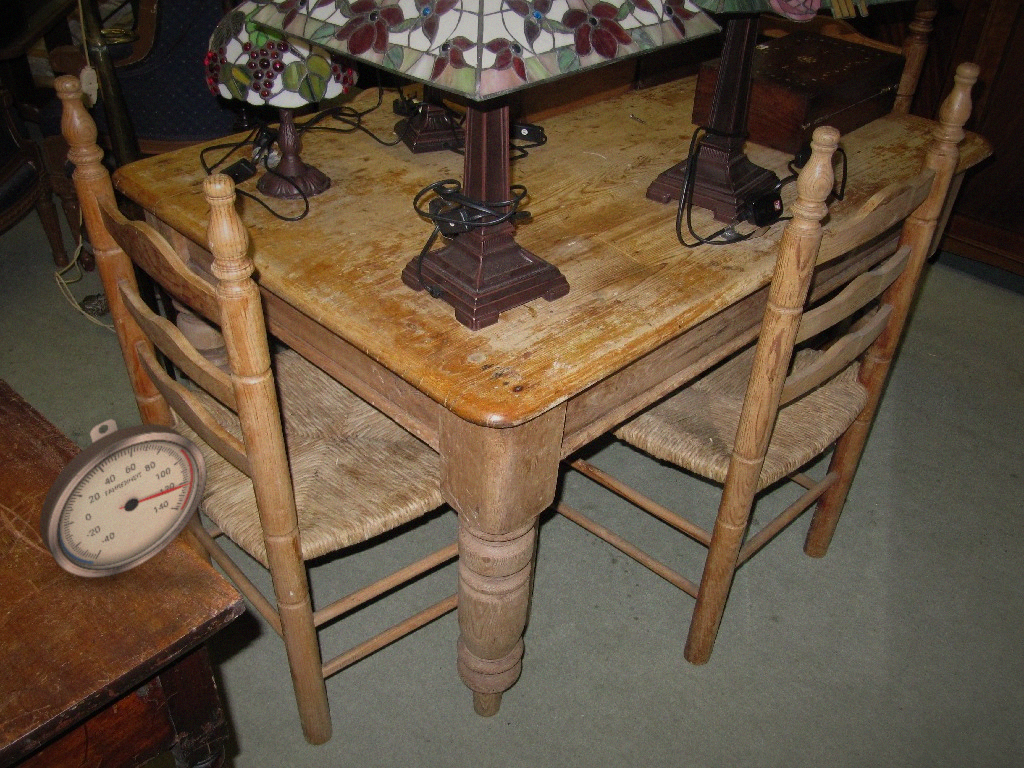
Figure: 120
